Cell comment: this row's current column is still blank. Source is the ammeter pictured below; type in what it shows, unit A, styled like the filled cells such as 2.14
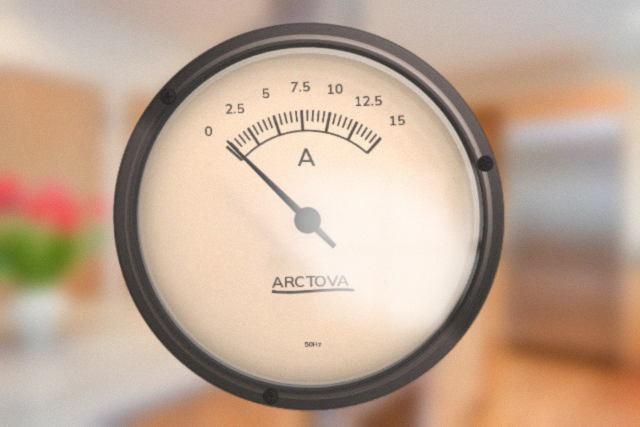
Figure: 0.5
